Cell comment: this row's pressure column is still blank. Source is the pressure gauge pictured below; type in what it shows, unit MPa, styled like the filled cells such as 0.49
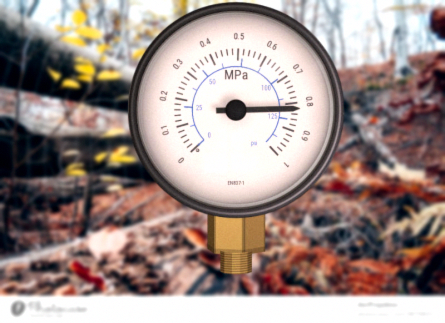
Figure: 0.82
